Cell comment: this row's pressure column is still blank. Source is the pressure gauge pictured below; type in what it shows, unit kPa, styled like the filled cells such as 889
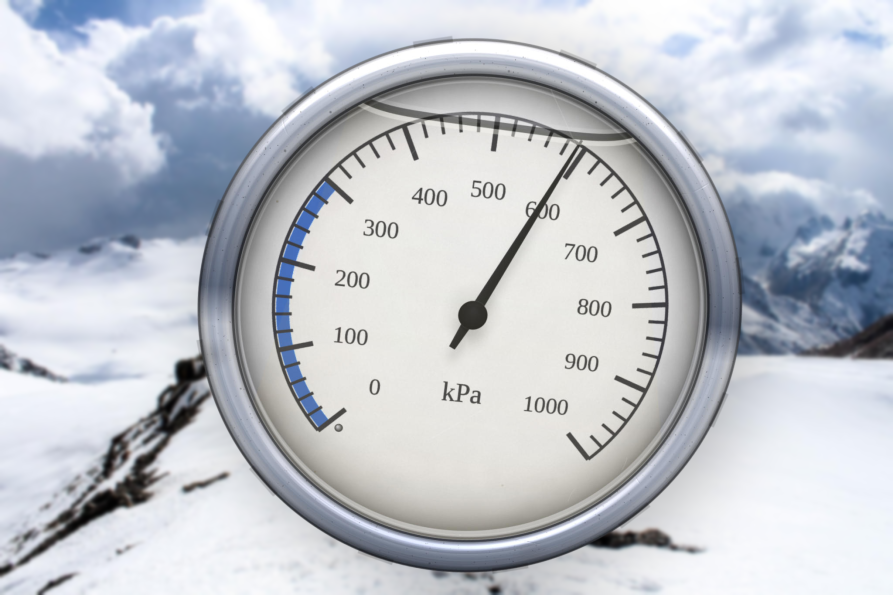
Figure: 590
